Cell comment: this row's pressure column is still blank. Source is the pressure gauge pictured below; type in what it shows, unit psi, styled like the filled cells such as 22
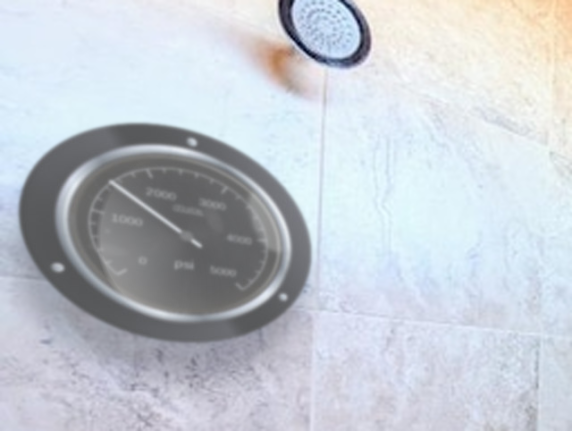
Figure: 1500
